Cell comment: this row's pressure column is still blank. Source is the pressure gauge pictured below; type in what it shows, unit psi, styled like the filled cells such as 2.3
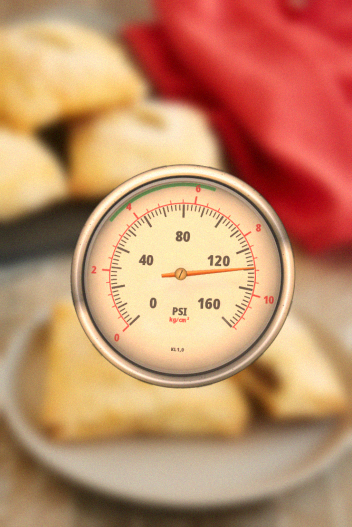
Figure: 130
